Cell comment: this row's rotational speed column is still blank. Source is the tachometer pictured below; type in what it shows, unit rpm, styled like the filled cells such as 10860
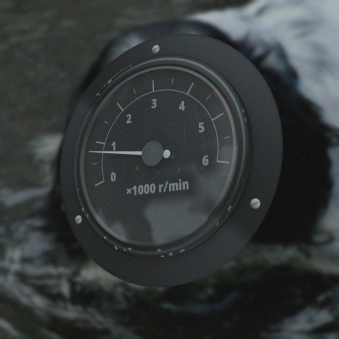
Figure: 750
